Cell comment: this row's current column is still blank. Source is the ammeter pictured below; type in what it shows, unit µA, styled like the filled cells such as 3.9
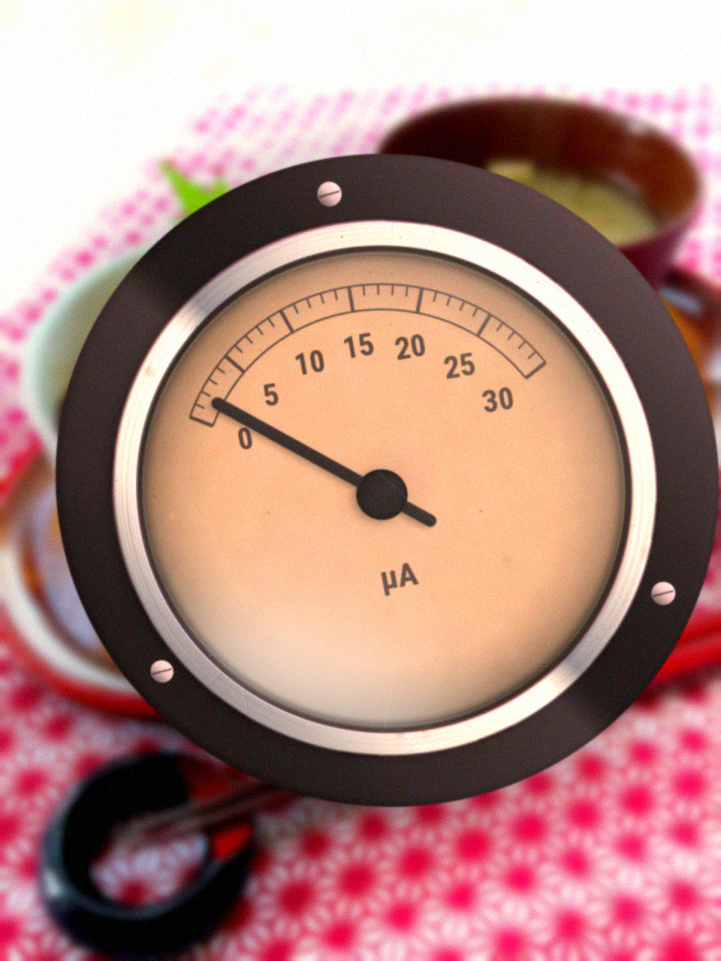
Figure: 2
